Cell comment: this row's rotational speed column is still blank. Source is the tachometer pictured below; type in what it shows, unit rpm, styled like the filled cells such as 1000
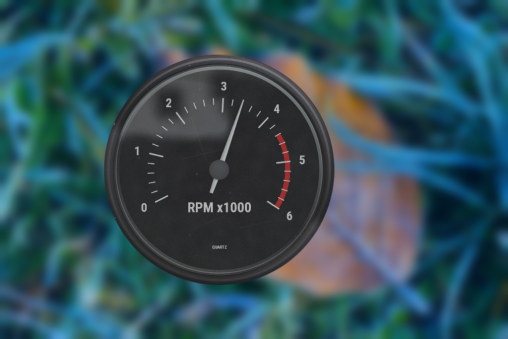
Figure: 3400
